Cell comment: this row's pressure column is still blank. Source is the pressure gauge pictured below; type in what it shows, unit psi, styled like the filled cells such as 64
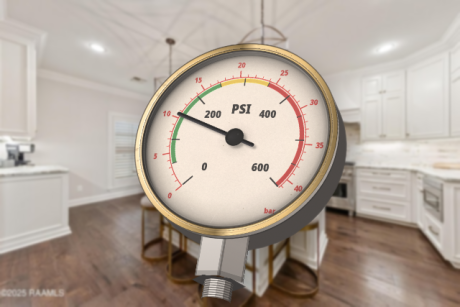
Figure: 150
